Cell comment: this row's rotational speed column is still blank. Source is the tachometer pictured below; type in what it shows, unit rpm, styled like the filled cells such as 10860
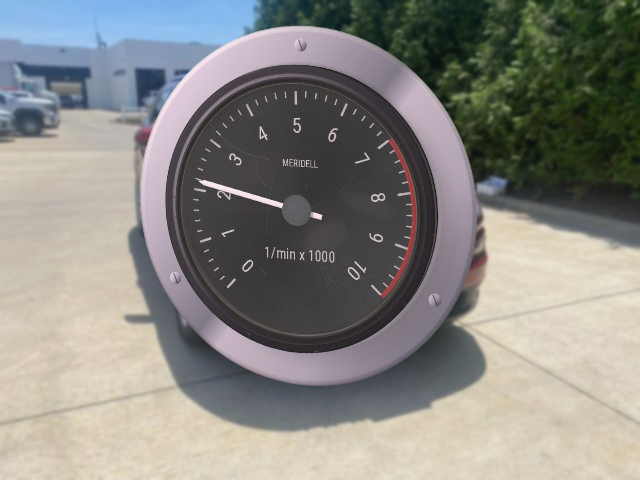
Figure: 2200
